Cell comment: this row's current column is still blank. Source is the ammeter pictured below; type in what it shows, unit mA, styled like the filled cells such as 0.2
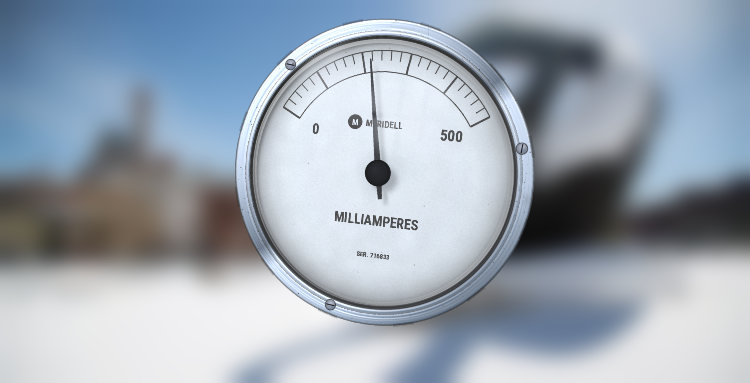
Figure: 220
